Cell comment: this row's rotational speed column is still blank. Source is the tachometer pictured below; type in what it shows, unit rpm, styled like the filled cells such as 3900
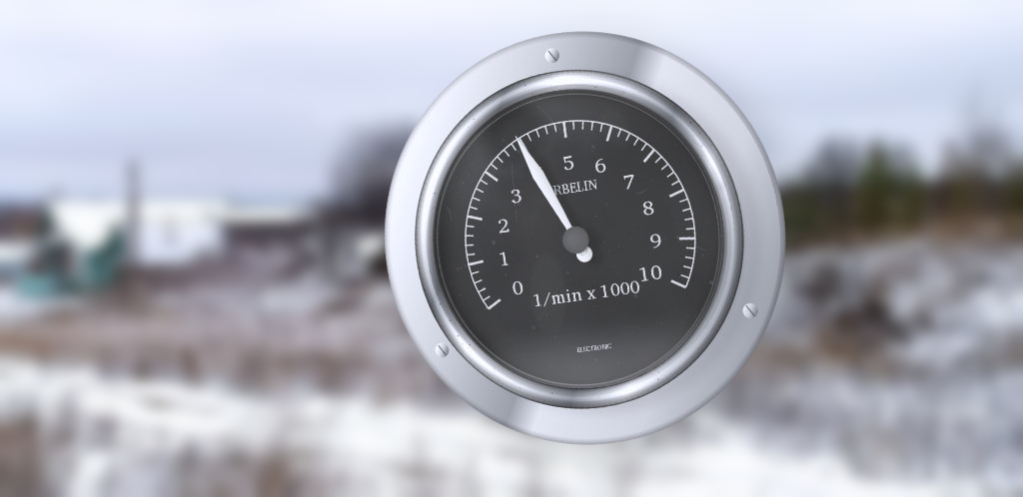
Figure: 4000
